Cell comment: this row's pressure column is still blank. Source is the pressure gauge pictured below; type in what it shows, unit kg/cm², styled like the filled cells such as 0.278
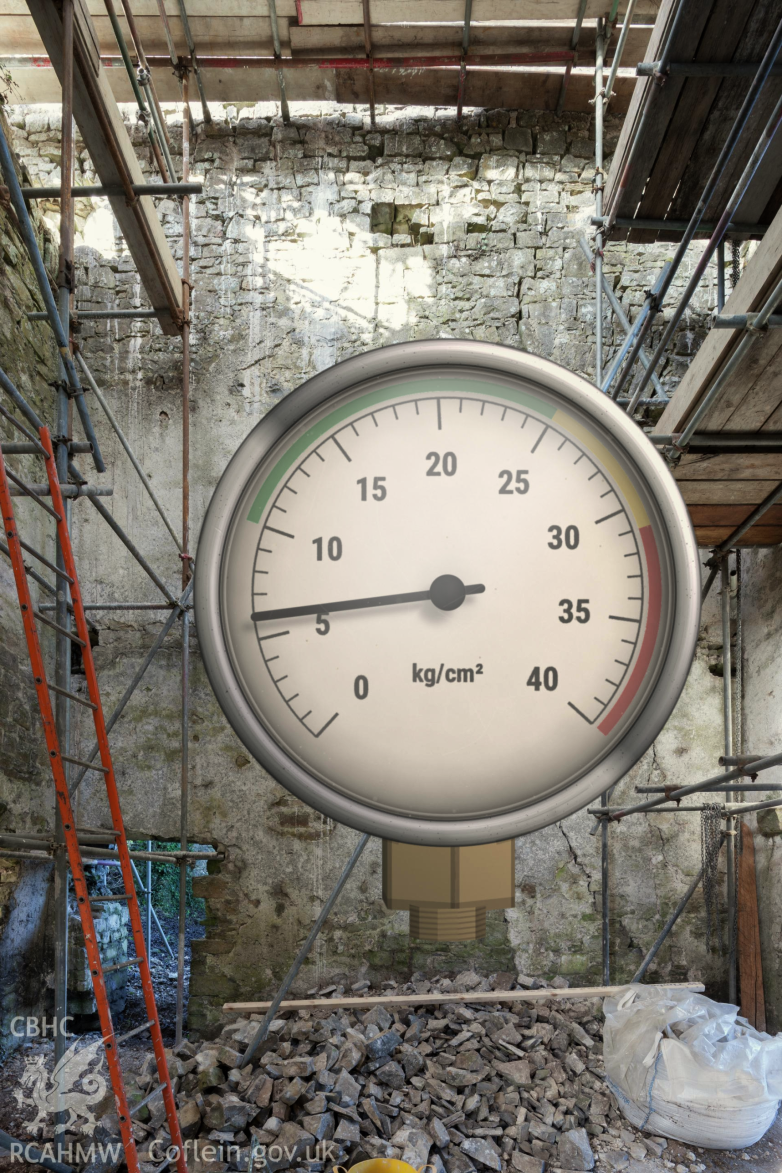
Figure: 6
